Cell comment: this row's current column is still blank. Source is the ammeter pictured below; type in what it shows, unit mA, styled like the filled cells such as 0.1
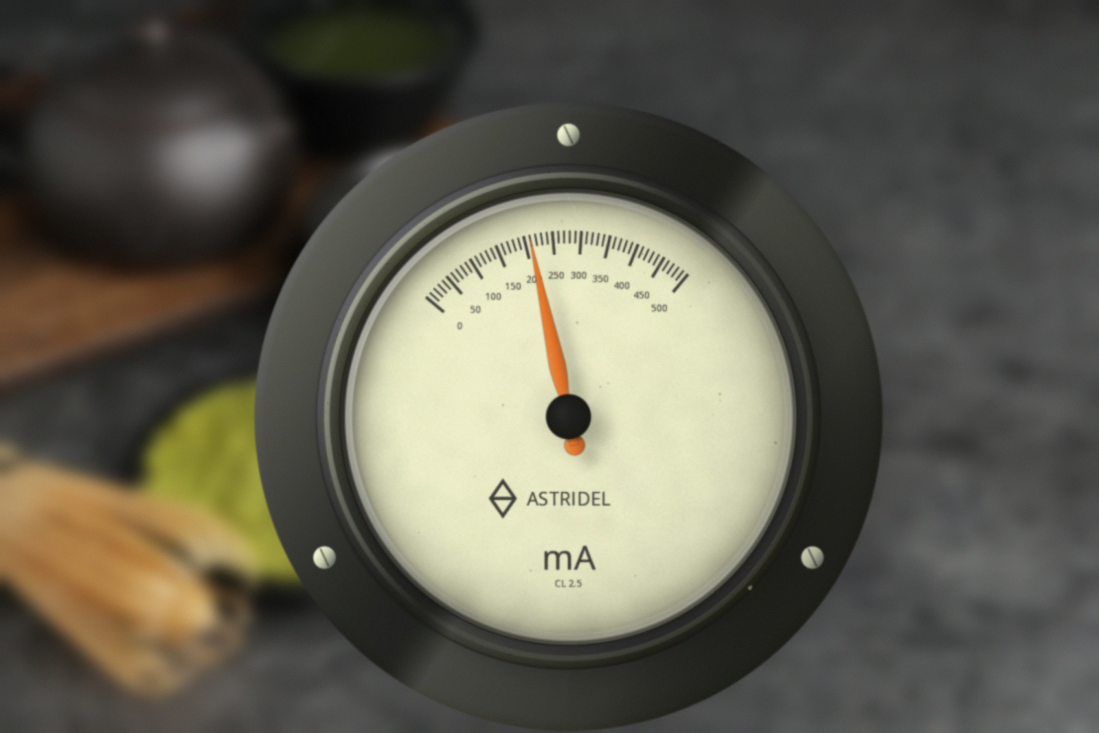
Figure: 210
